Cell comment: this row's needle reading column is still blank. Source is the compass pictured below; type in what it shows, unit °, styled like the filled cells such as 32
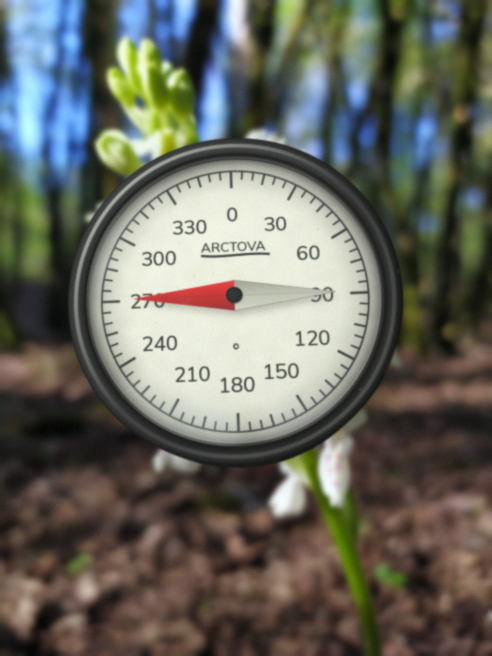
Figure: 270
